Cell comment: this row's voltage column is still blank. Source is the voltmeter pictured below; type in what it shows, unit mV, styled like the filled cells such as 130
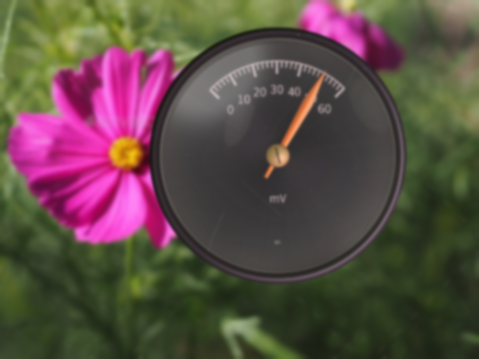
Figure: 50
